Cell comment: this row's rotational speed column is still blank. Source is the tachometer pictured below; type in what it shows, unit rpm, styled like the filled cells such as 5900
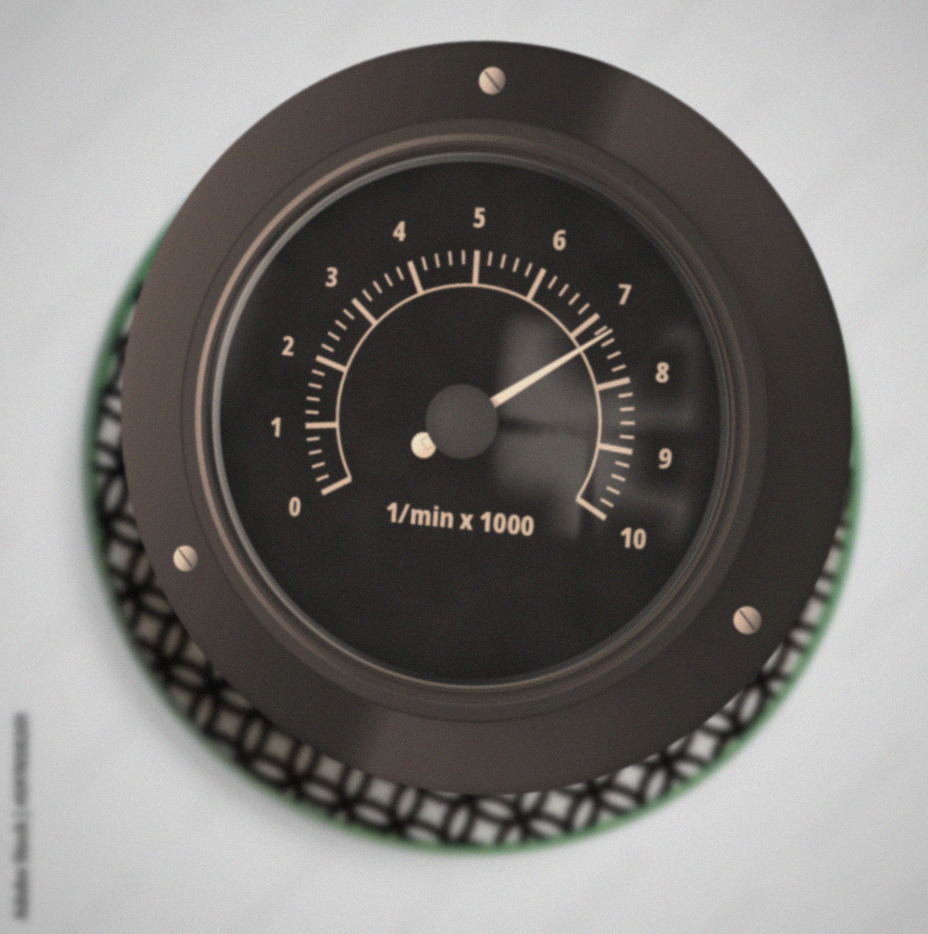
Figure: 7300
